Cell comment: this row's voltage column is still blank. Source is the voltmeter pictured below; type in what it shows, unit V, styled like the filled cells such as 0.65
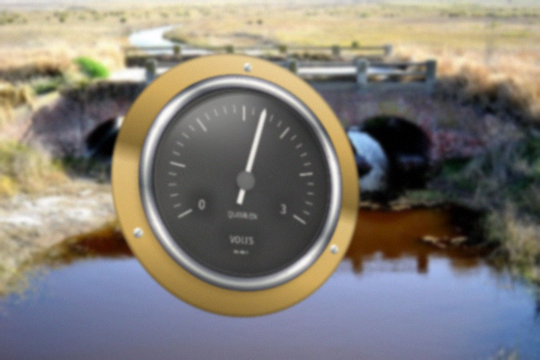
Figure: 1.7
